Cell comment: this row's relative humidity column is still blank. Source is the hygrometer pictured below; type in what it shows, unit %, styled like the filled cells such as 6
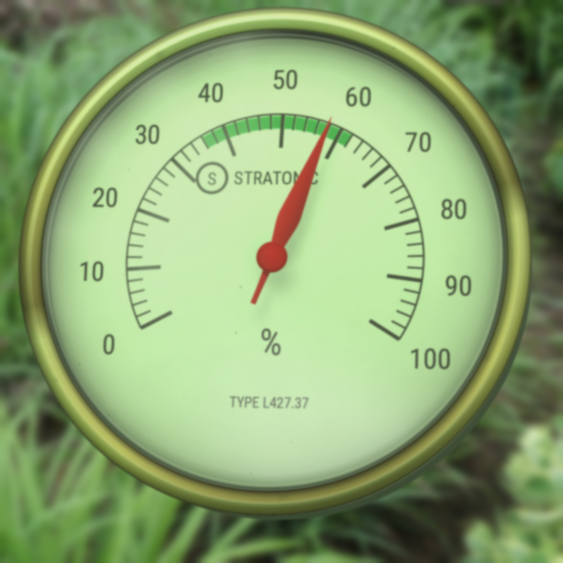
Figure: 58
